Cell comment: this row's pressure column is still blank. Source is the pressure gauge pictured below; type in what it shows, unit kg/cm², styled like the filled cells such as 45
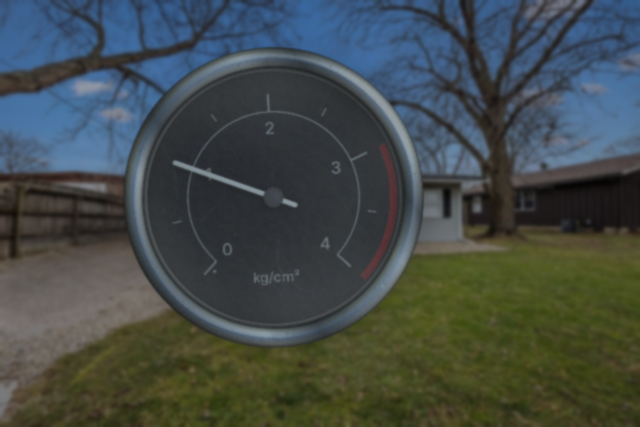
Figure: 1
